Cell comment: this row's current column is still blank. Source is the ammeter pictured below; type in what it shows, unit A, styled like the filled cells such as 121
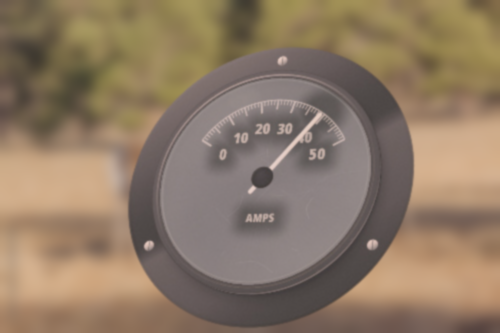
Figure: 40
